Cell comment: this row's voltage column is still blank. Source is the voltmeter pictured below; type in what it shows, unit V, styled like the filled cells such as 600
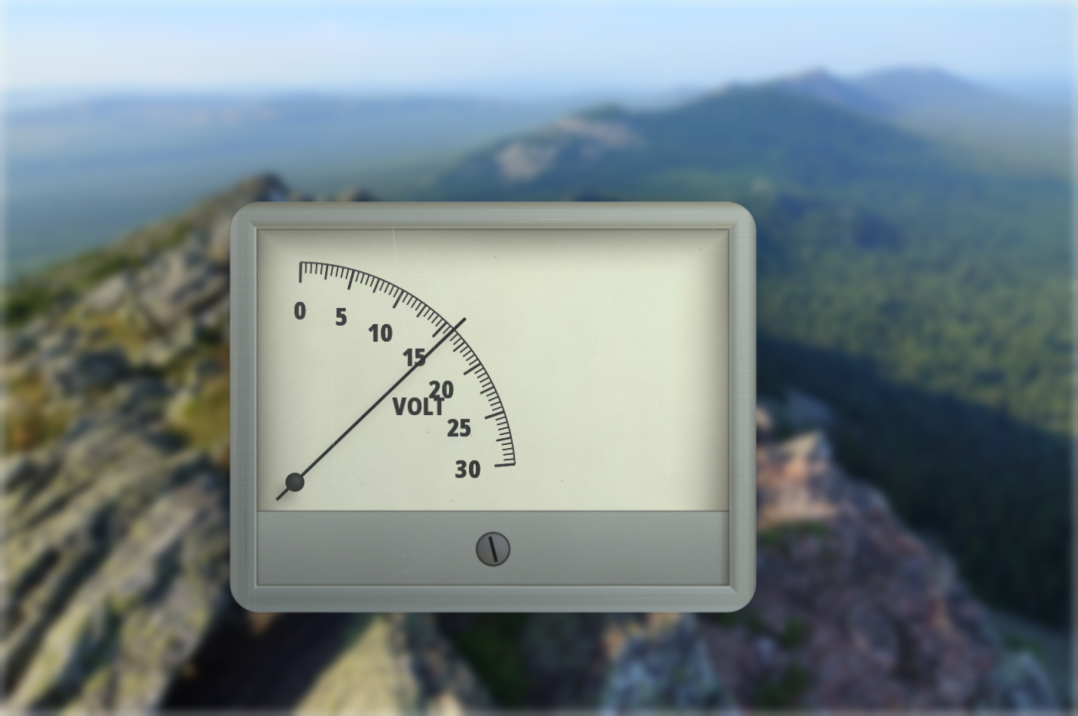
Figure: 16
